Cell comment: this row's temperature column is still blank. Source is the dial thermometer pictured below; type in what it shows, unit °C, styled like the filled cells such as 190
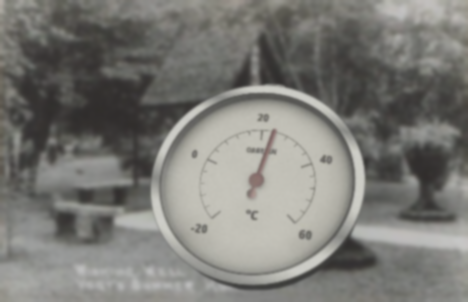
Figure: 24
